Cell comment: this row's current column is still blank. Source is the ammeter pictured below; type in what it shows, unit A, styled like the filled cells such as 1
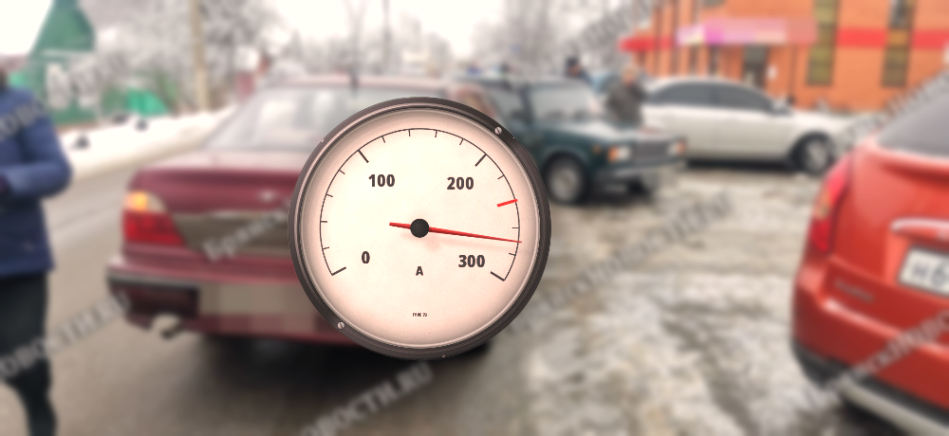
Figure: 270
